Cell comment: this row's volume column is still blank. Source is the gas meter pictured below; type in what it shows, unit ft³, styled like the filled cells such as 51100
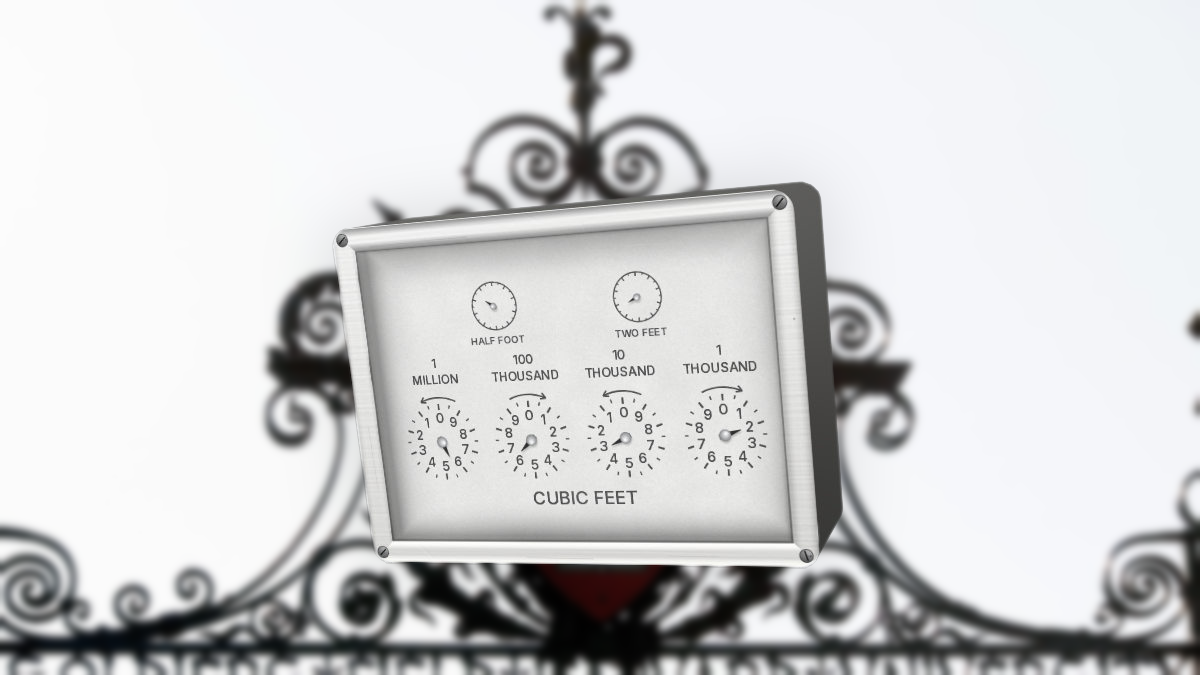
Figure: 563200
